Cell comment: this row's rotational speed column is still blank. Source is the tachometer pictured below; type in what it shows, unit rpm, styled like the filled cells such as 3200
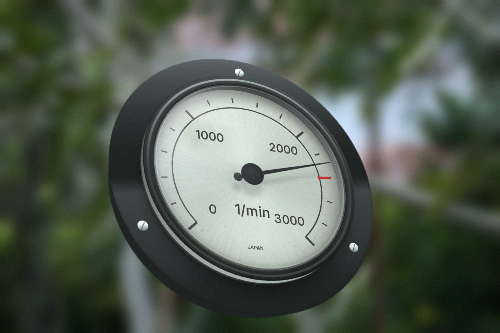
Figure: 2300
